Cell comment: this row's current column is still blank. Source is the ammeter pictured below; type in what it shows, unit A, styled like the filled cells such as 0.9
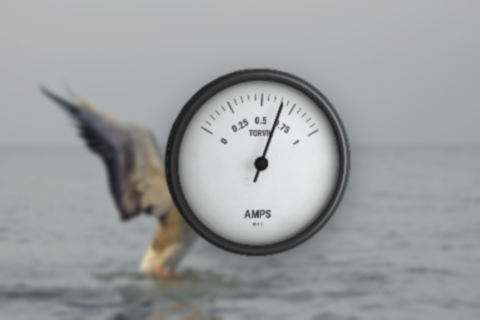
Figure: 0.65
